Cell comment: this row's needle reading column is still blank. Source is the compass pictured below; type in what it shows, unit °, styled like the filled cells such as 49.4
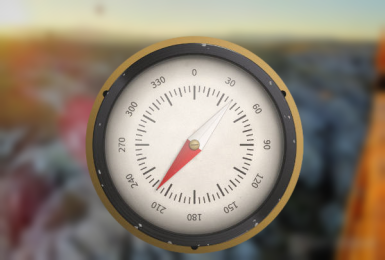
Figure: 220
